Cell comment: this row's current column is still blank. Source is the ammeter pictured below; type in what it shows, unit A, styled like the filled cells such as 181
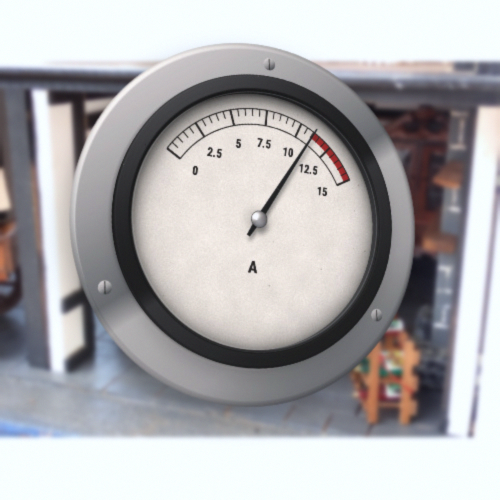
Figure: 11
